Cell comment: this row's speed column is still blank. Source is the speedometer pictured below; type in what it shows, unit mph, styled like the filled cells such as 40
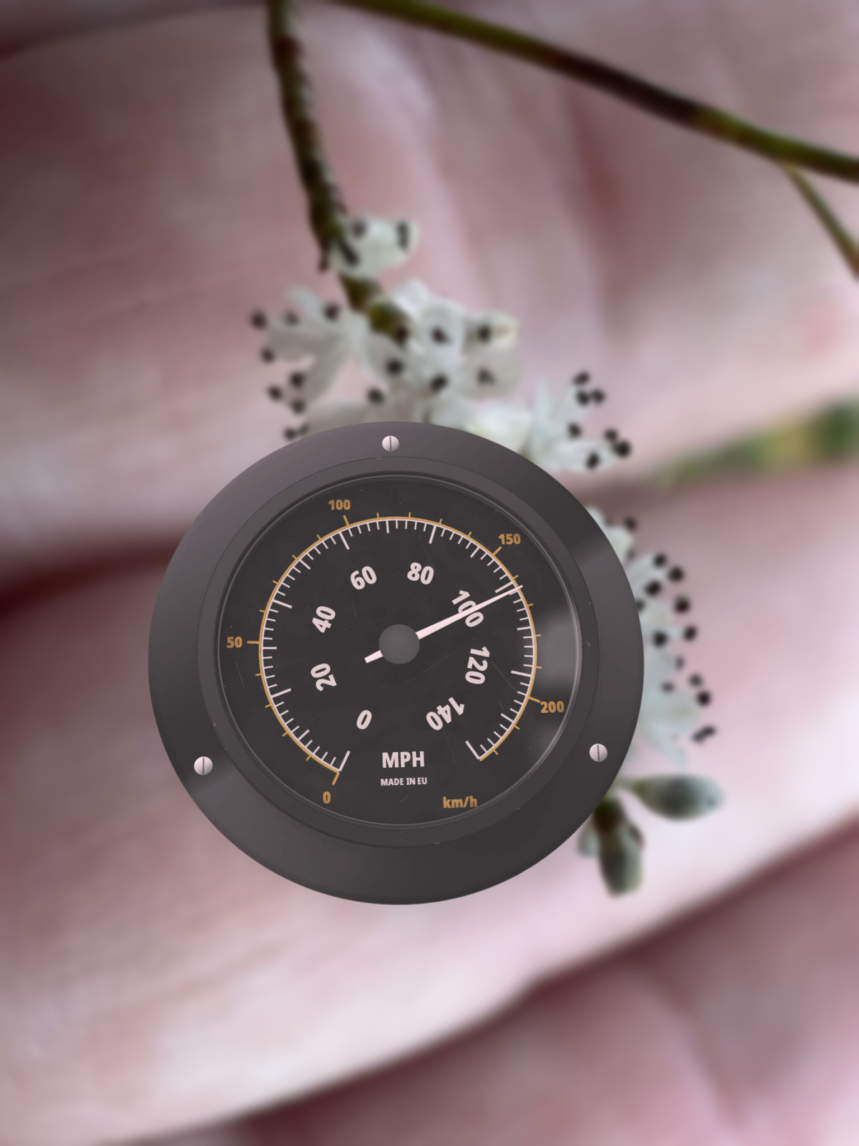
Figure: 102
